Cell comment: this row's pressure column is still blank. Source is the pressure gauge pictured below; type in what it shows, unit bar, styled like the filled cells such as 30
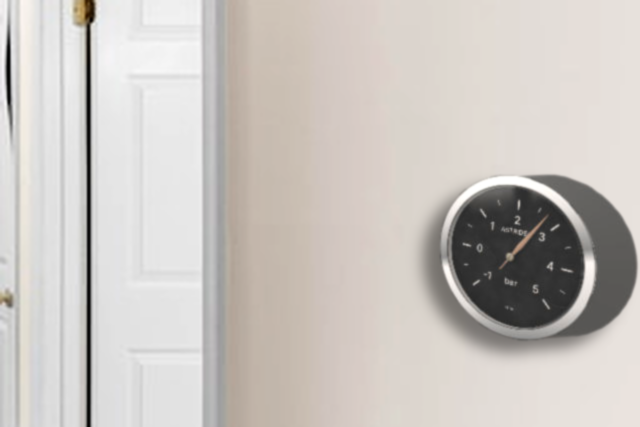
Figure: 2.75
